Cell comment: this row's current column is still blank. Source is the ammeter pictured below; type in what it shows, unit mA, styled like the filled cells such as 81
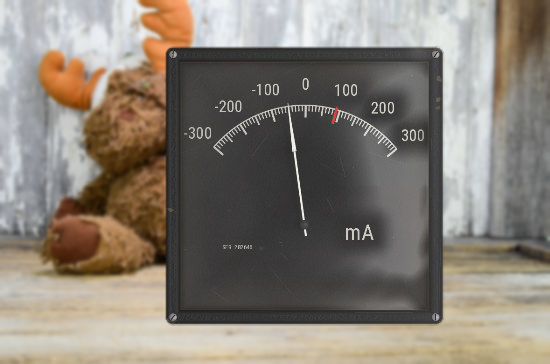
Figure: -50
